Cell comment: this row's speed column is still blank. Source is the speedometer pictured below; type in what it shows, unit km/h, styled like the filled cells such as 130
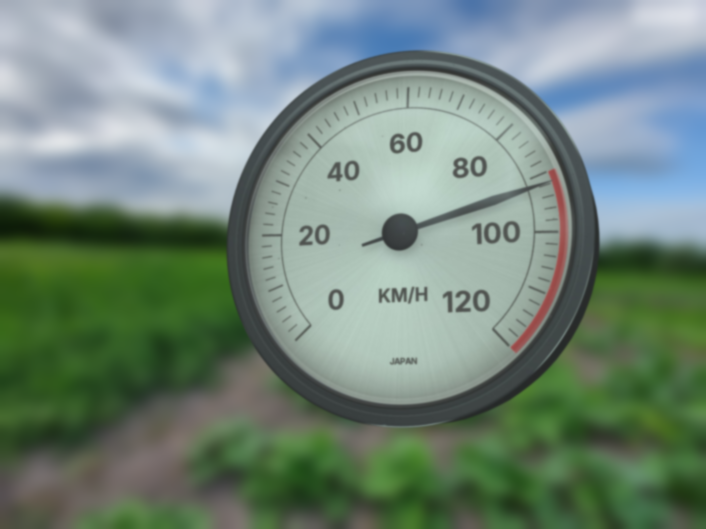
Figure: 92
